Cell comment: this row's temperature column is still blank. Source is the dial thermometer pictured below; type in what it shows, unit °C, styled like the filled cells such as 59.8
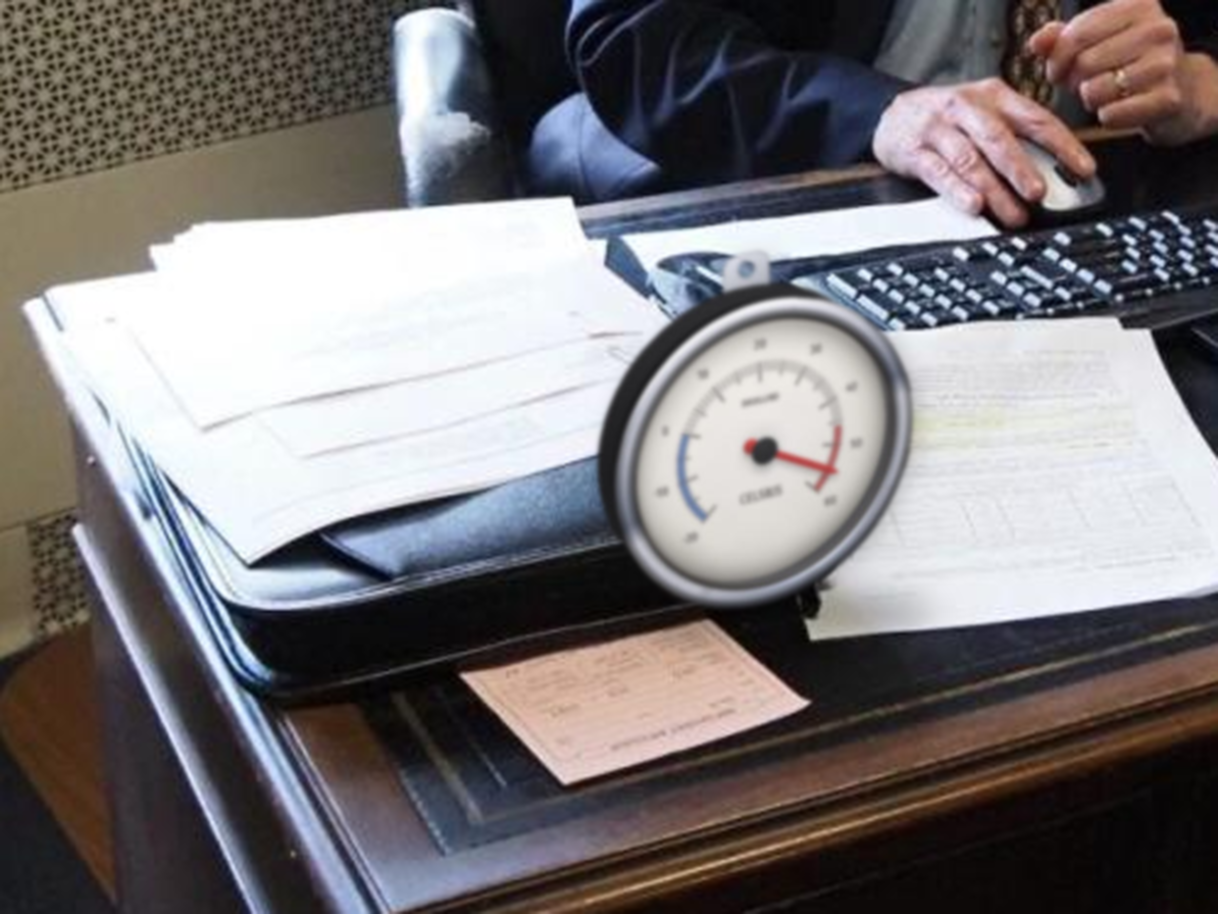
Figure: 55
